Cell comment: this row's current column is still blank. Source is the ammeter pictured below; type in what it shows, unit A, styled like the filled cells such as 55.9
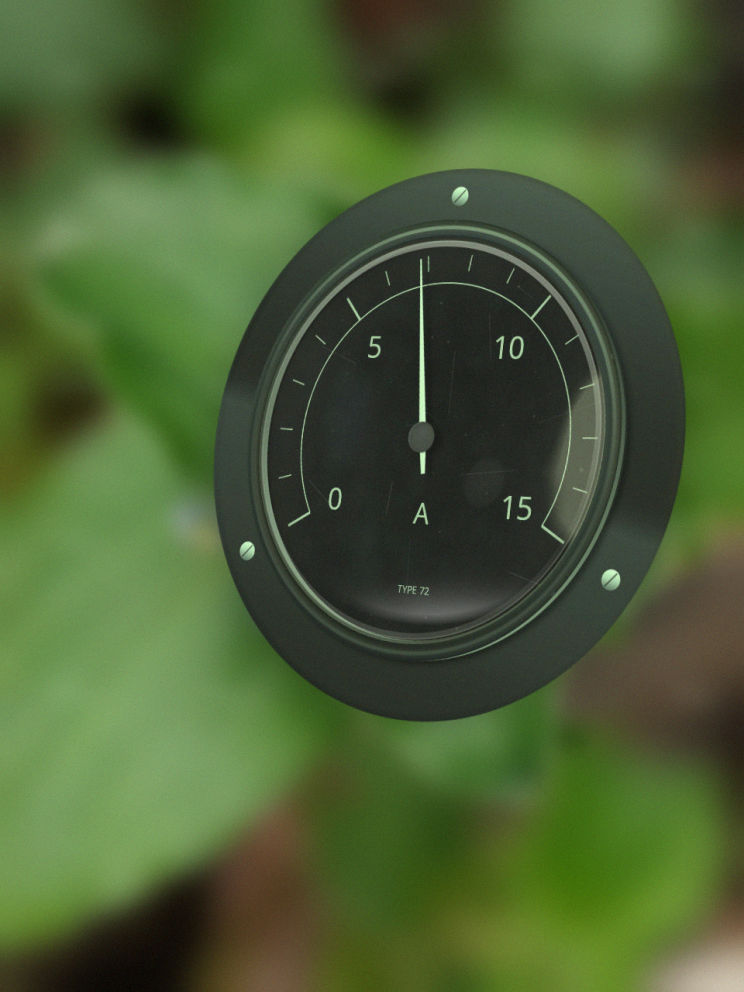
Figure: 7
